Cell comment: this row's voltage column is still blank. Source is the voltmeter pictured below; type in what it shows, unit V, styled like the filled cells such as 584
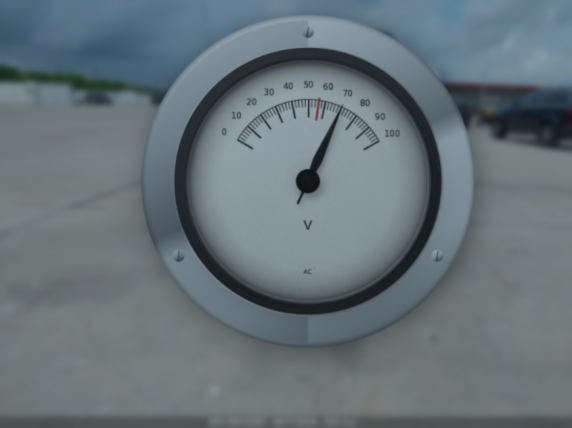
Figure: 70
